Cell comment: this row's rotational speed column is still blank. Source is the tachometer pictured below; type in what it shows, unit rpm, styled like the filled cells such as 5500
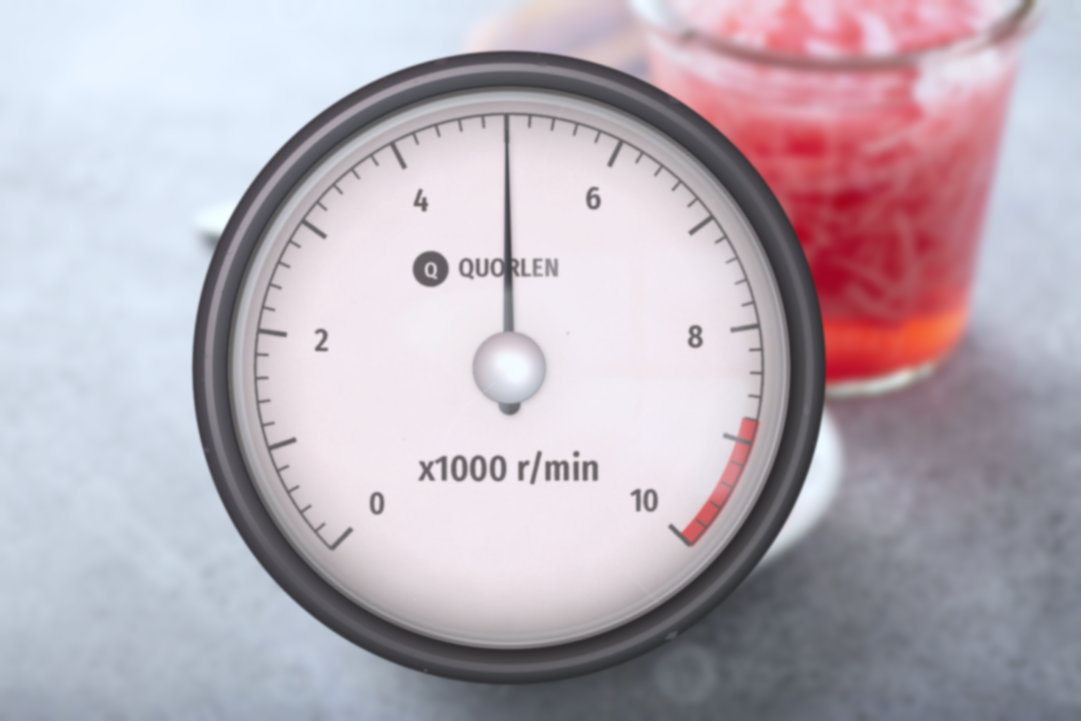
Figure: 5000
